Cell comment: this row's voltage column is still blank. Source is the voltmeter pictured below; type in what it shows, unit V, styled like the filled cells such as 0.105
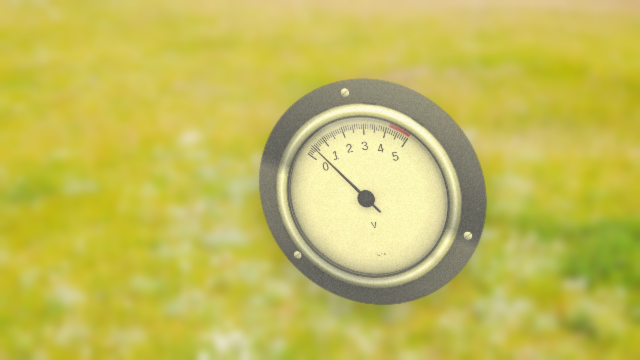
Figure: 0.5
